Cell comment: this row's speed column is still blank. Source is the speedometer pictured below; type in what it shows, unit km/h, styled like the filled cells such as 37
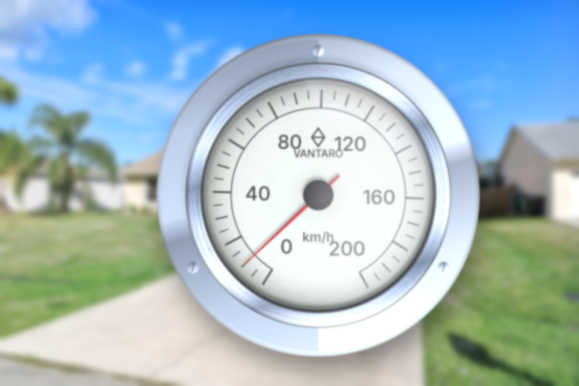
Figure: 10
